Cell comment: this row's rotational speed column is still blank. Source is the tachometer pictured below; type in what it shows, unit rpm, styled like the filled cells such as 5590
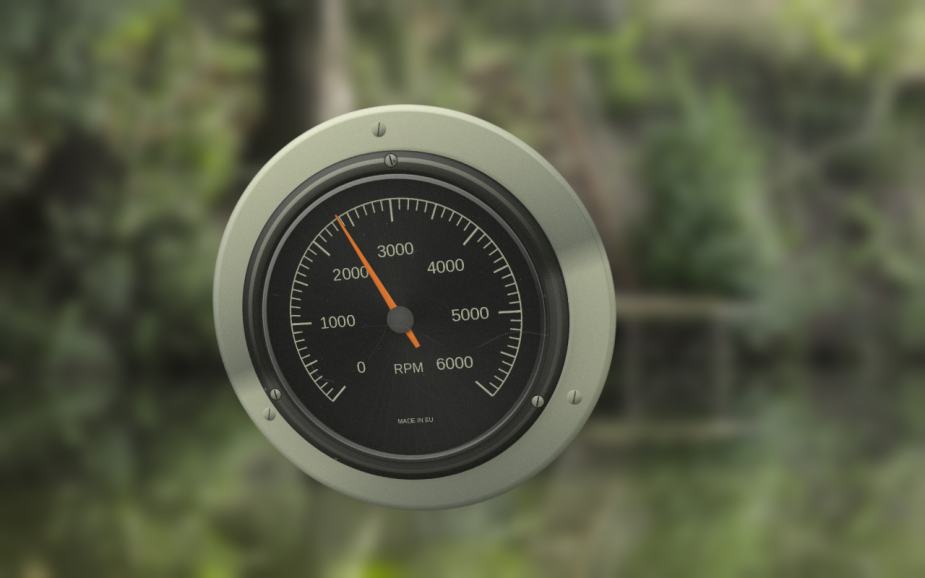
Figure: 2400
